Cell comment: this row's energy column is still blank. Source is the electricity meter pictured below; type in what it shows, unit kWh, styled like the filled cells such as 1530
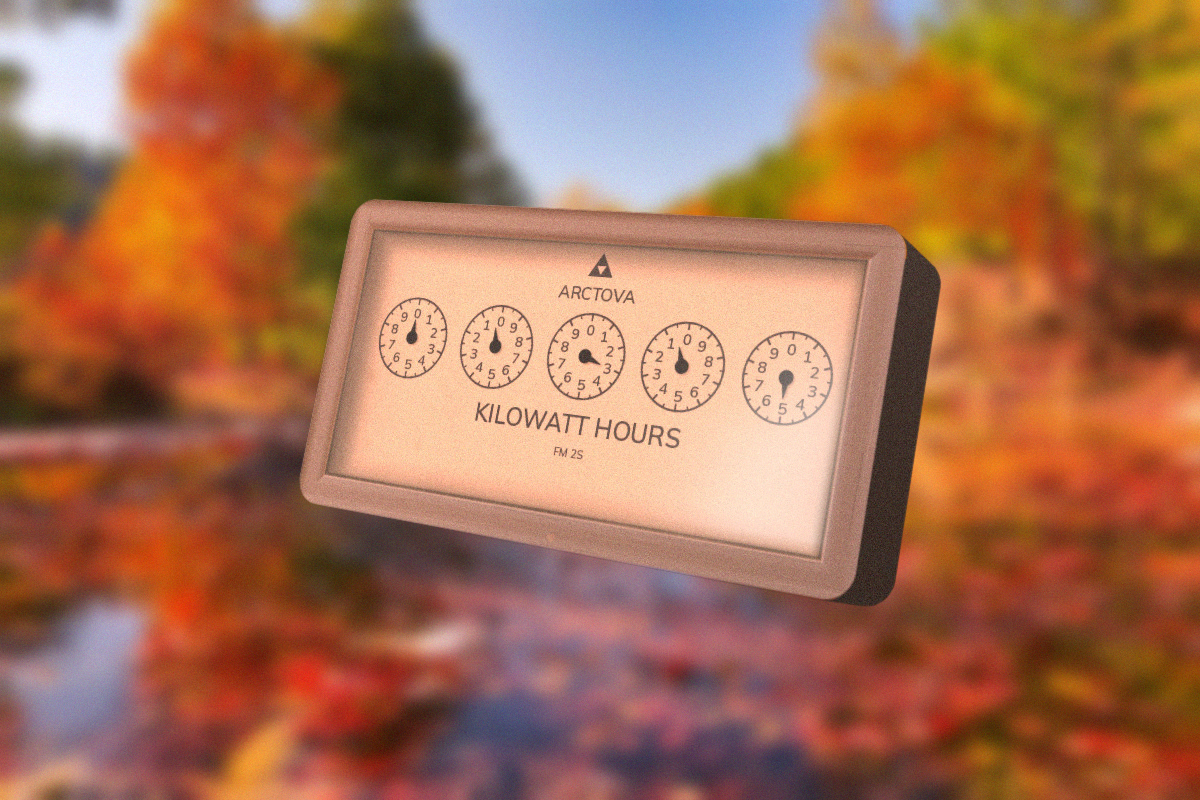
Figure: 305
